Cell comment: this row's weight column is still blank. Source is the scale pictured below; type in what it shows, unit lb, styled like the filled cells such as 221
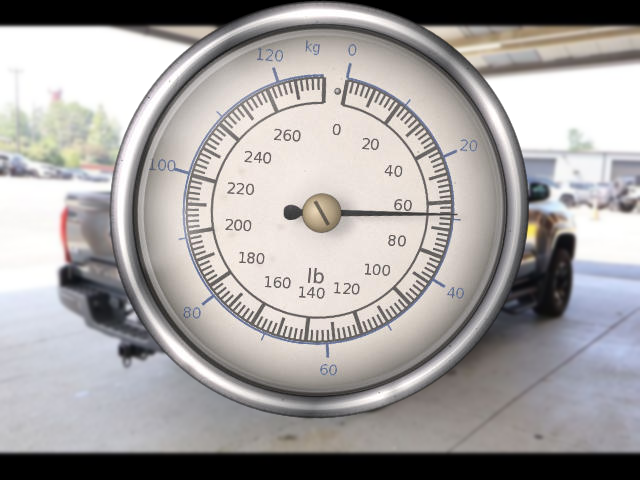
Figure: 64
